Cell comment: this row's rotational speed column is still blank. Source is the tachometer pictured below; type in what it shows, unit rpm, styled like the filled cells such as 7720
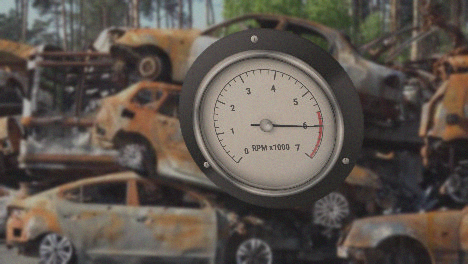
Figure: 6000
